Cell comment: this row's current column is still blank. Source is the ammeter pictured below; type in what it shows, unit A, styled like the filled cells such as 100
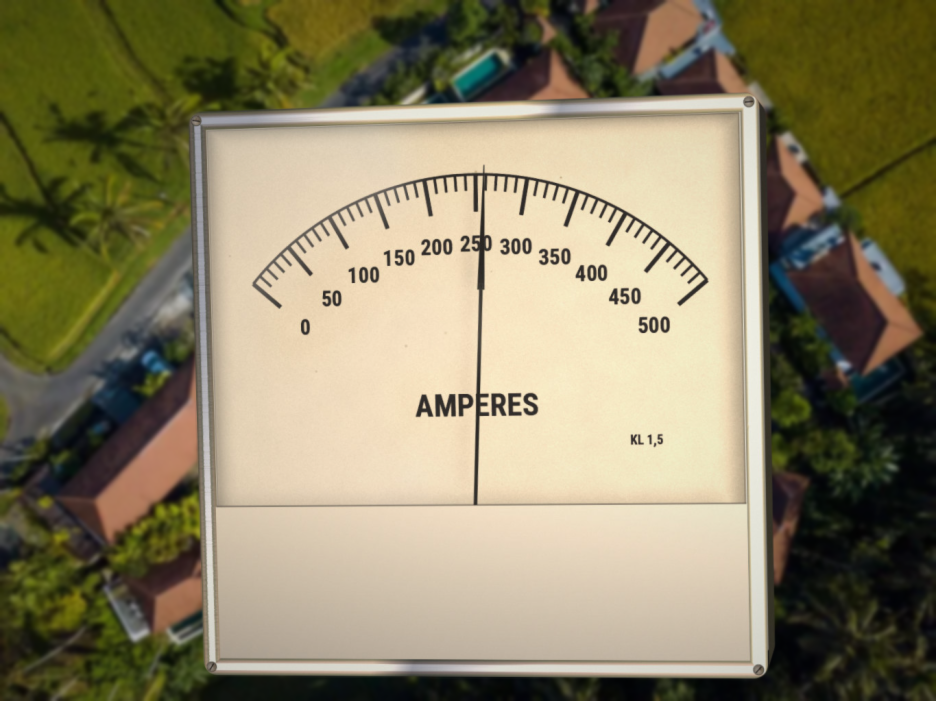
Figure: 260
